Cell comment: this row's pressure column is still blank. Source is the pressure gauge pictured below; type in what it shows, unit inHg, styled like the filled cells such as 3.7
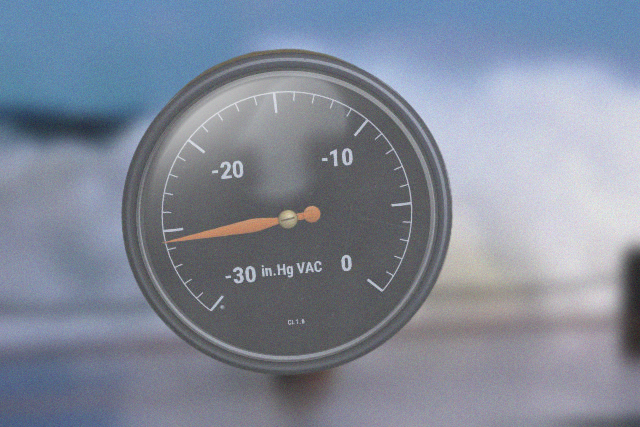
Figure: -25.5
